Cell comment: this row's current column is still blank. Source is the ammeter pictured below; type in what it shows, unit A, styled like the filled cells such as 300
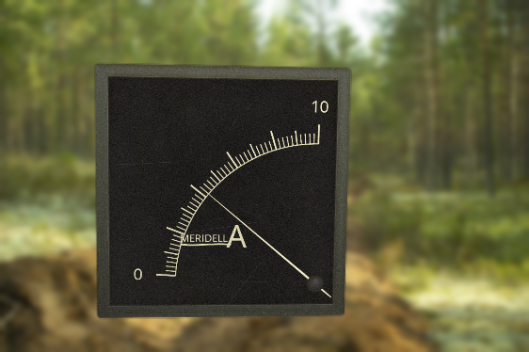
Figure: 4.2
